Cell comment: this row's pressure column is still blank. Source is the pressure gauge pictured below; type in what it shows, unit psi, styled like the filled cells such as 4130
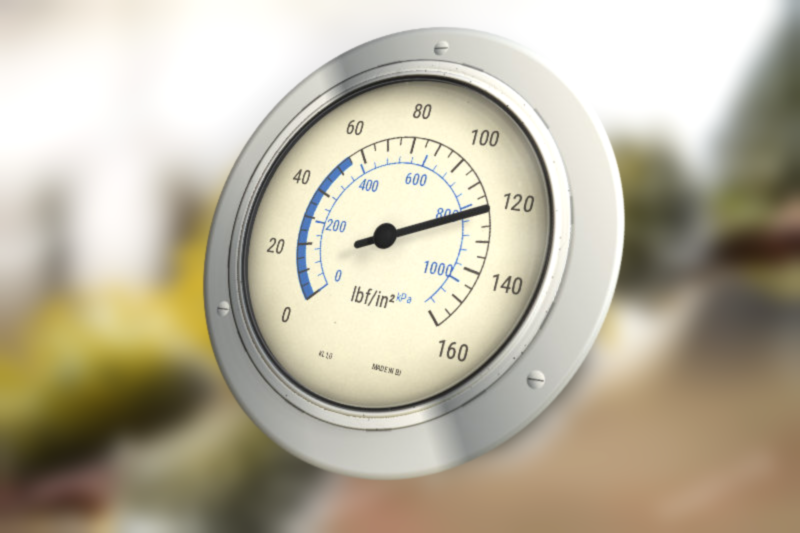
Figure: 120
